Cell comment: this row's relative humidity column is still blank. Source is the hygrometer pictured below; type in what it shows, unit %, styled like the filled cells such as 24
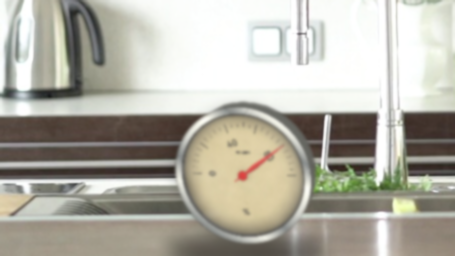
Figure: 80
